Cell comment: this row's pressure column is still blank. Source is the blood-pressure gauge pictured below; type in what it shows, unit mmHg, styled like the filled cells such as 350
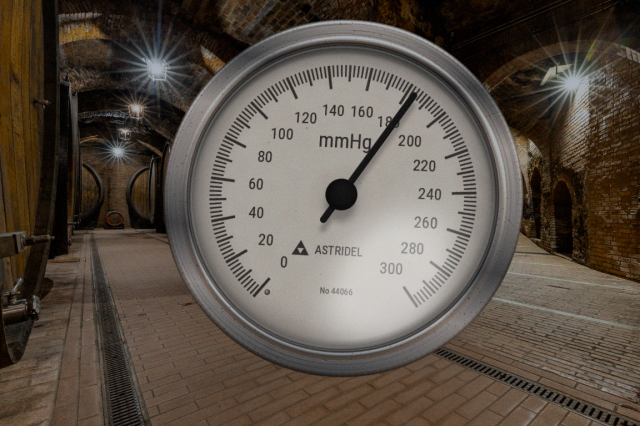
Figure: 184
